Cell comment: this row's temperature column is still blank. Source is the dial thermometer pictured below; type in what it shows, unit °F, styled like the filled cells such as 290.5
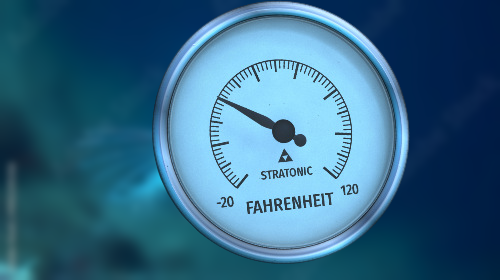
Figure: 20
